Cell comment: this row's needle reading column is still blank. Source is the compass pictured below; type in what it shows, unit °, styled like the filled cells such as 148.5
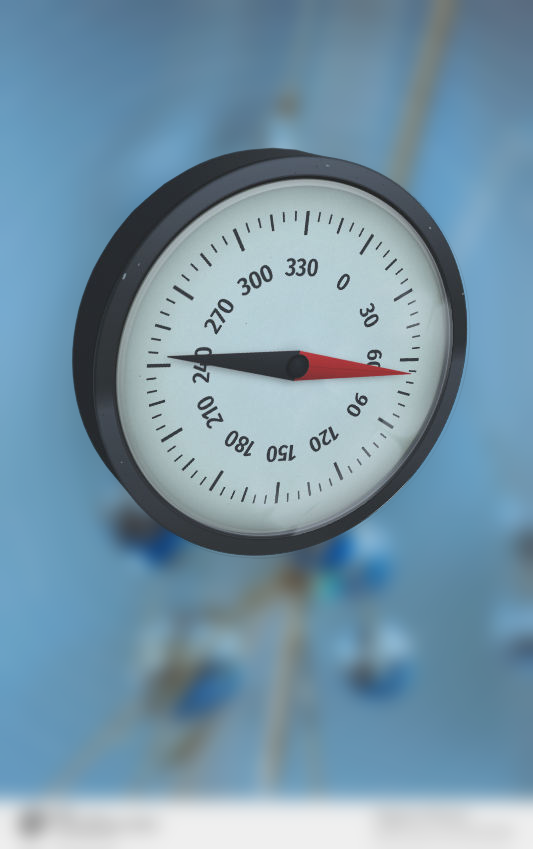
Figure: 65
